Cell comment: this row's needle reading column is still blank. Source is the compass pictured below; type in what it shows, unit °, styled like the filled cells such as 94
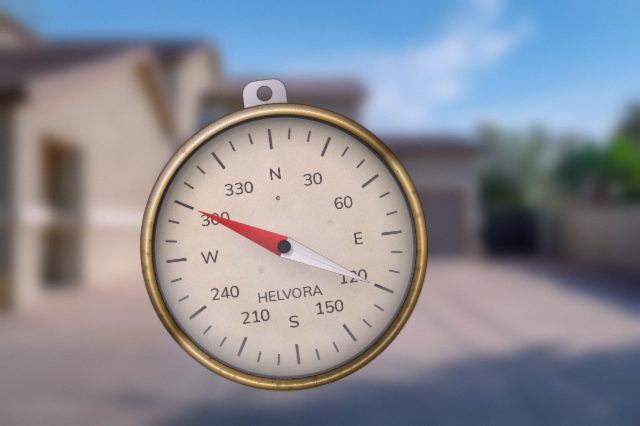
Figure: 300
